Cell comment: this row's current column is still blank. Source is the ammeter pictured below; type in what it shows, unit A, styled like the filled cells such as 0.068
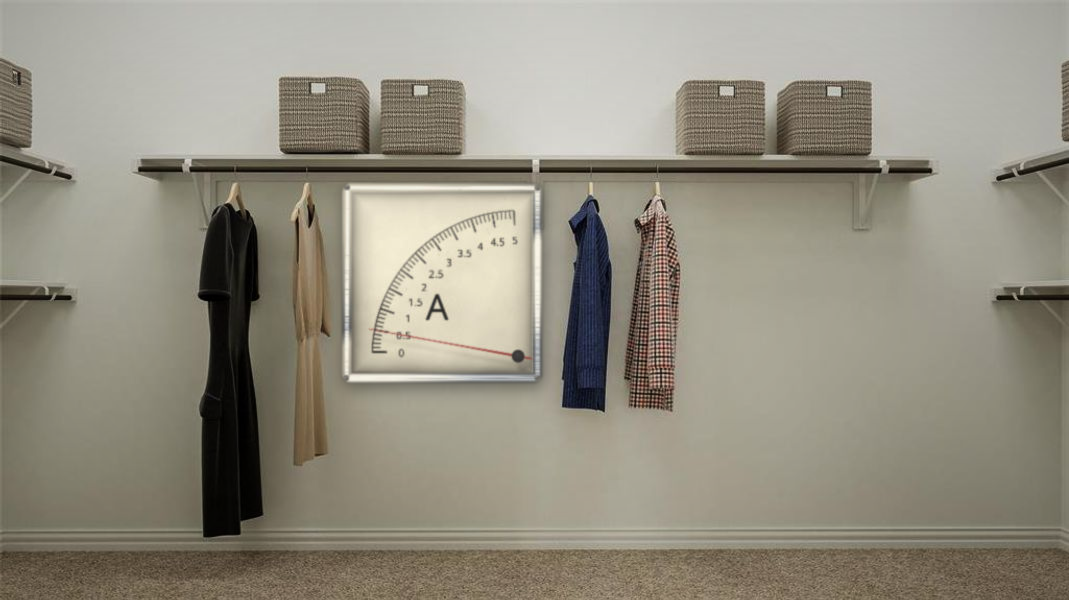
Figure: 0.5
